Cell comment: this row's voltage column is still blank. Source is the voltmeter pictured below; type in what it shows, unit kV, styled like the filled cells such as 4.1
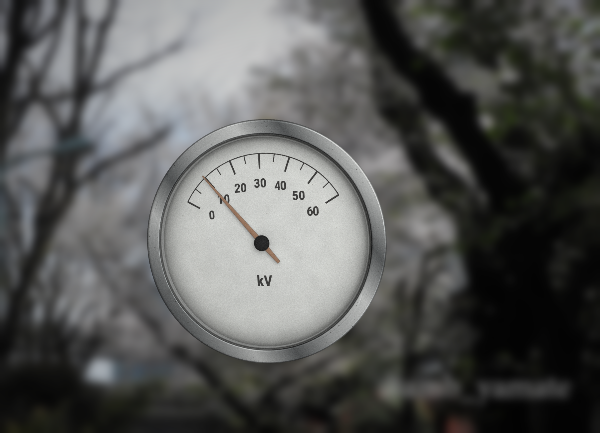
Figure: 10
